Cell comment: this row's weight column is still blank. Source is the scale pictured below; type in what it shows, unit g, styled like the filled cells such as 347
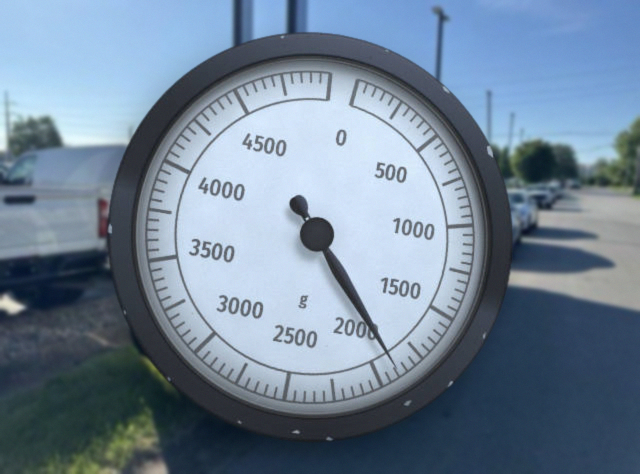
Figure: 1900
